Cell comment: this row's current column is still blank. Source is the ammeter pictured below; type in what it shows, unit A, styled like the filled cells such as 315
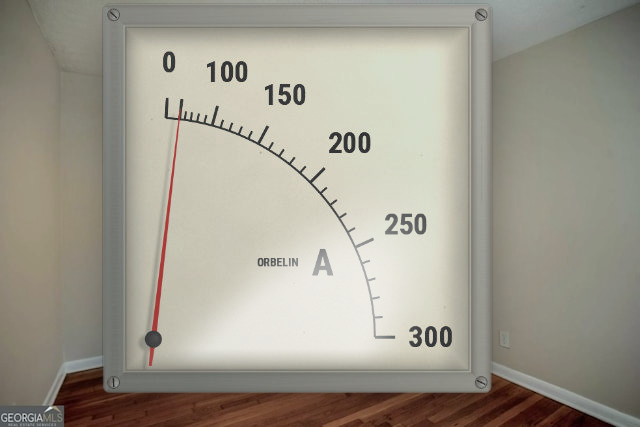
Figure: 50
